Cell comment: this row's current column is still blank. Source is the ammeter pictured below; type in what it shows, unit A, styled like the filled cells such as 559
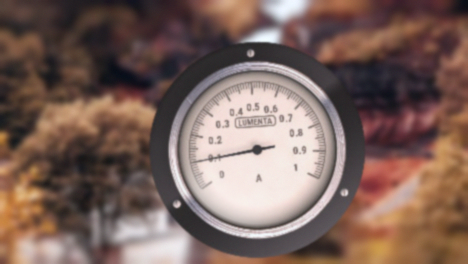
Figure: 0.1
